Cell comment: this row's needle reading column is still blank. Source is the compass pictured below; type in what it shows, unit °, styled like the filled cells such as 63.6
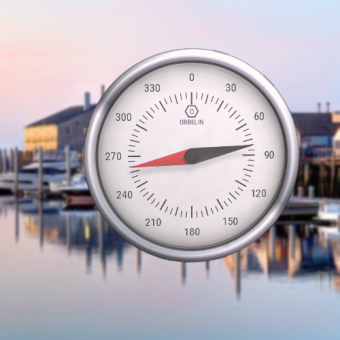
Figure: 260
